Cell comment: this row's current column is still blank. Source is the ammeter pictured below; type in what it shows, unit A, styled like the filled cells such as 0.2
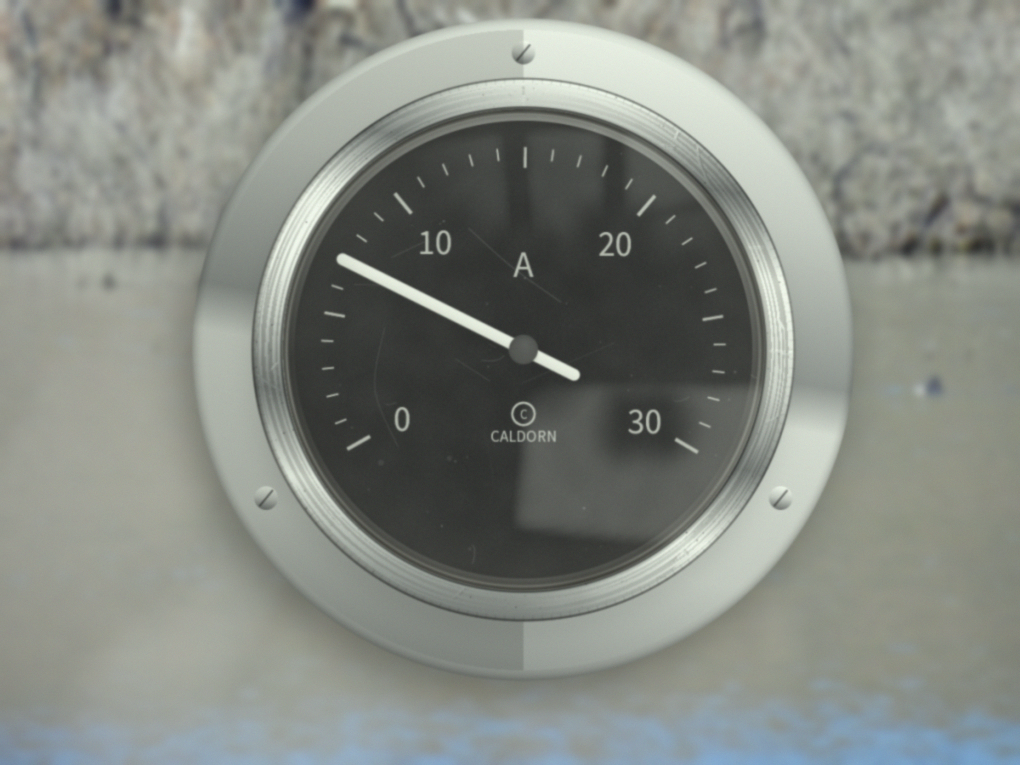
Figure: 7
